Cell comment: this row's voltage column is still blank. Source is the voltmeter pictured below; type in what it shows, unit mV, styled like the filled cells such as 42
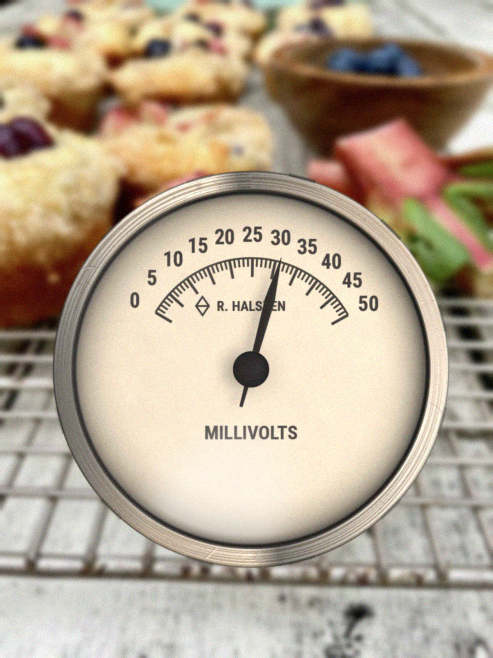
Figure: 31
